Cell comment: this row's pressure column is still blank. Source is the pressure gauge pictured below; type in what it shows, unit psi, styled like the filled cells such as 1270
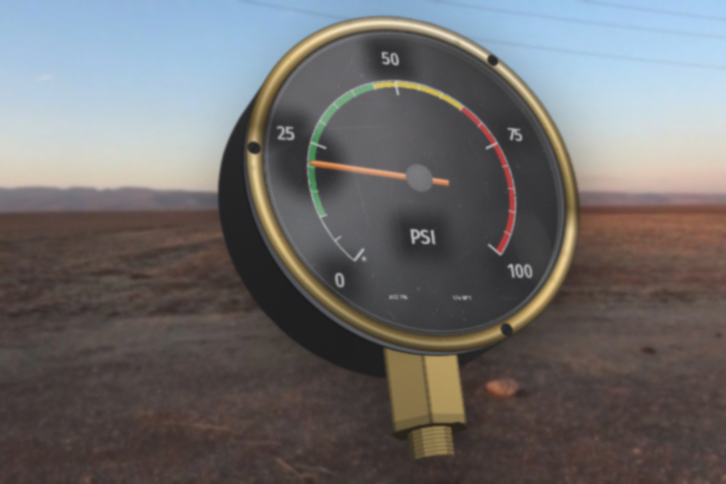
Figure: 20
